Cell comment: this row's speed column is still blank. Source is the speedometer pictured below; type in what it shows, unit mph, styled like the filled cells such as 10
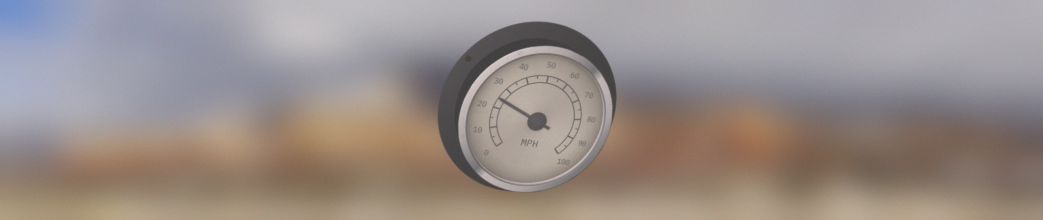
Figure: 25
